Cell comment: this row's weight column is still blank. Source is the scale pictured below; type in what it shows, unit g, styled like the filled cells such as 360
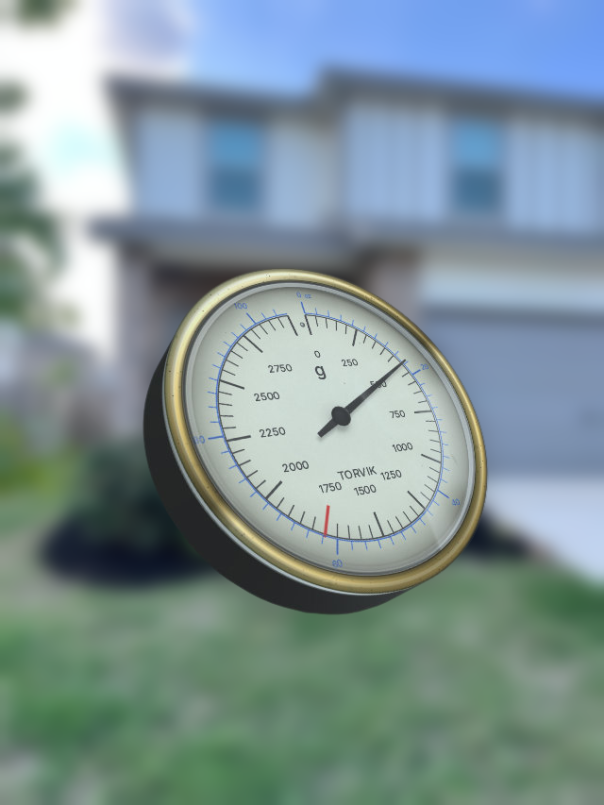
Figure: 500
